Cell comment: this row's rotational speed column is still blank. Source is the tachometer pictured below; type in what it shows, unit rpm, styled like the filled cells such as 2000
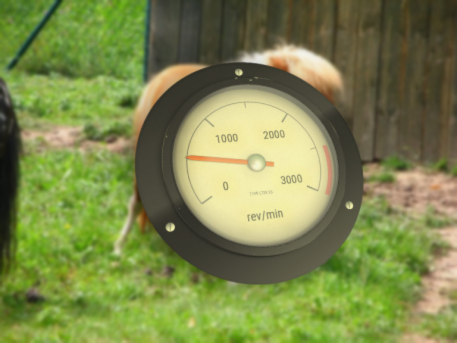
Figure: 500
